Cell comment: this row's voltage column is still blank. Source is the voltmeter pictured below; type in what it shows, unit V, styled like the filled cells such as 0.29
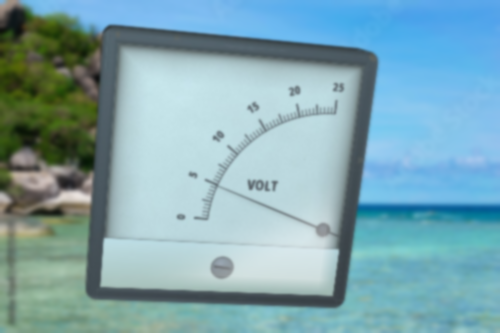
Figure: 5
